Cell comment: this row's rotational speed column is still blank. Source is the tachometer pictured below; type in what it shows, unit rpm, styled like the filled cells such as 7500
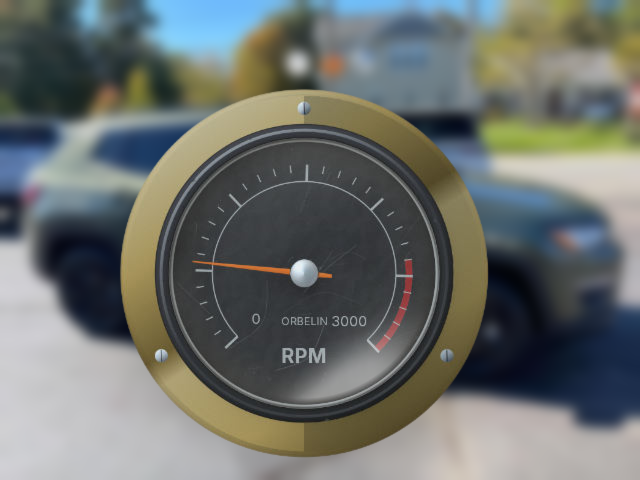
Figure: 550
